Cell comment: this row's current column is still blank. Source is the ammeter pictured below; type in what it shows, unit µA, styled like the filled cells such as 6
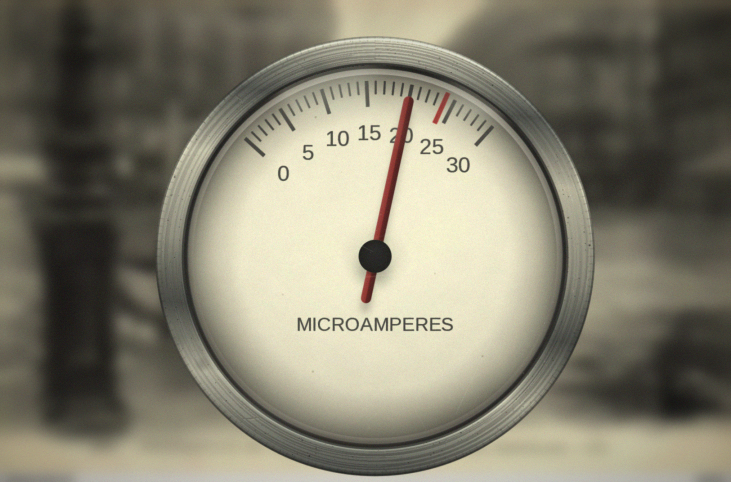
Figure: 20
